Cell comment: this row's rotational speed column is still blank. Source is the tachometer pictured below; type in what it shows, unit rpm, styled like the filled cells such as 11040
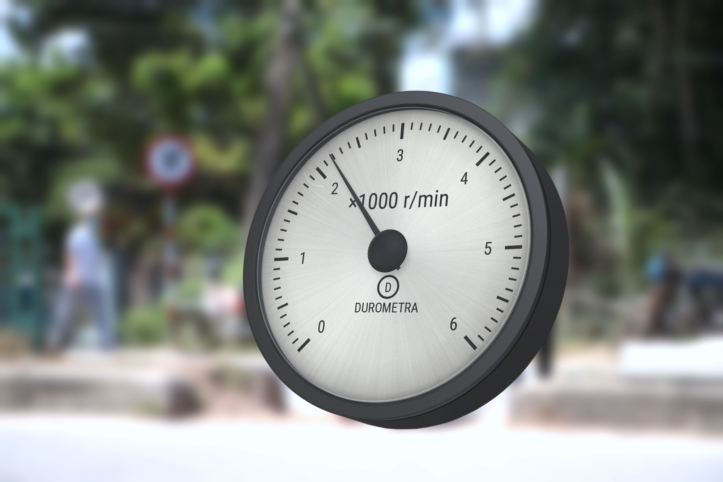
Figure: 2200
